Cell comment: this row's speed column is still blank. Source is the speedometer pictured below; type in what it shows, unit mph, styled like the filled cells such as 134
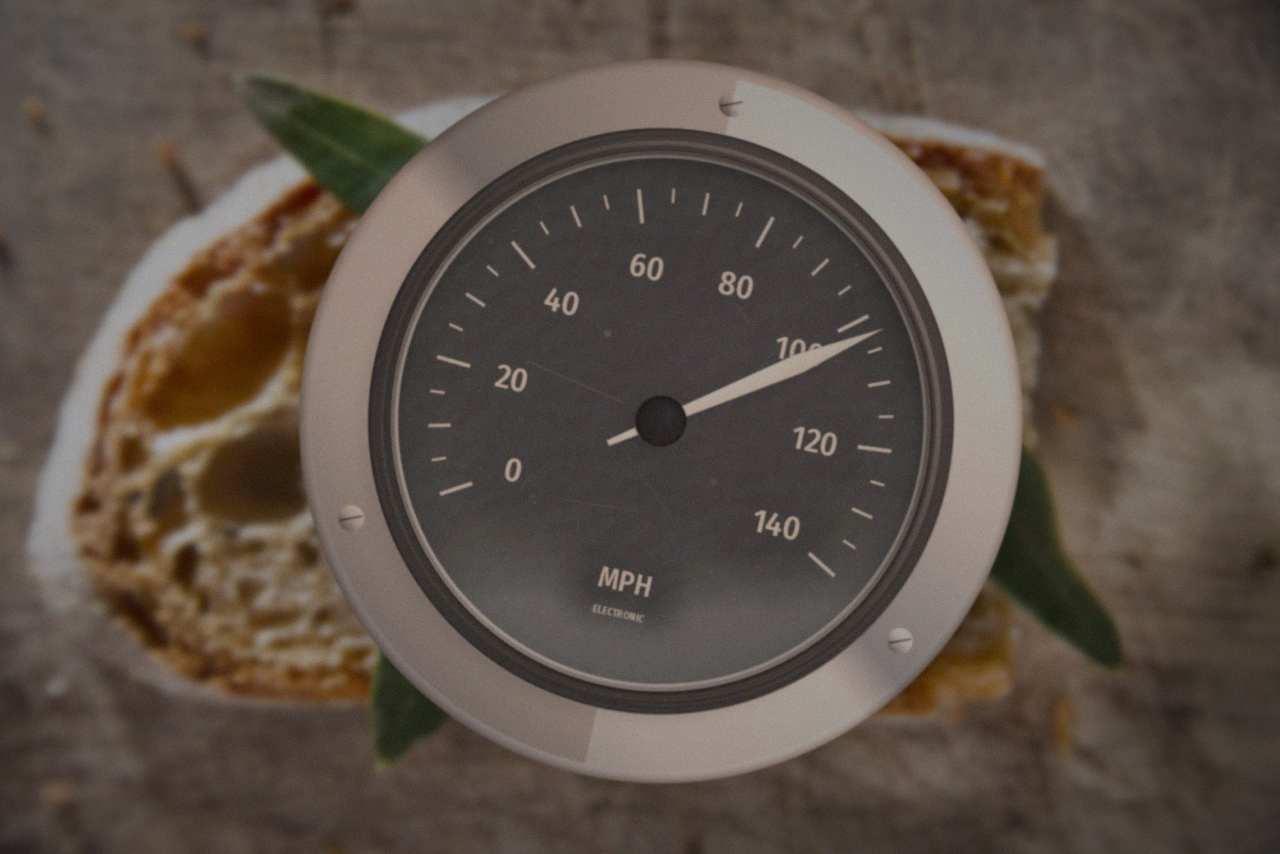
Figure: 102.5
